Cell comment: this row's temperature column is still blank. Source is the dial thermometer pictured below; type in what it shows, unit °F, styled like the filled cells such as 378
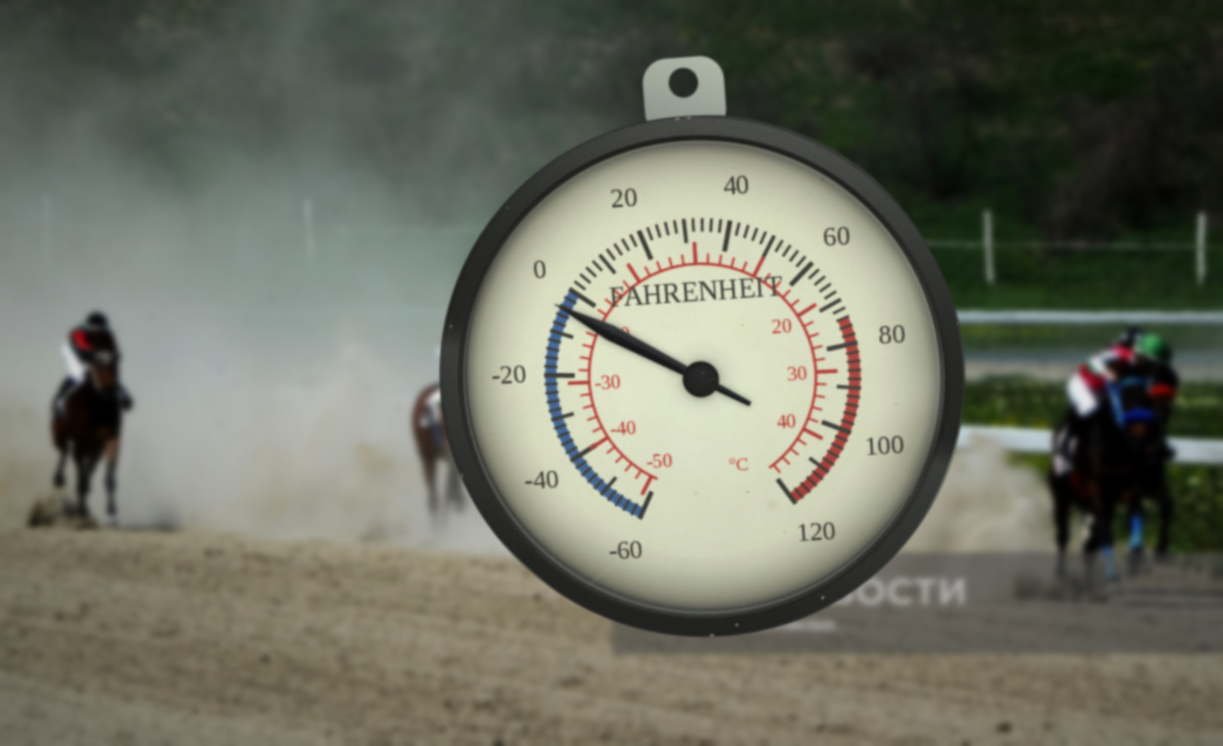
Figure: -4
